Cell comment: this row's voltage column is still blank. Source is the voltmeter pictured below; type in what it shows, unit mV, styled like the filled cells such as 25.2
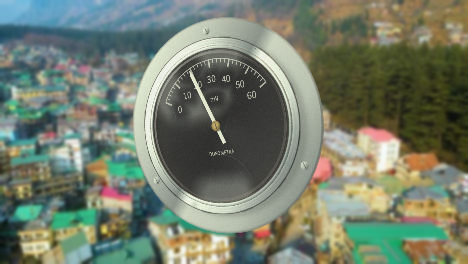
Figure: 20
